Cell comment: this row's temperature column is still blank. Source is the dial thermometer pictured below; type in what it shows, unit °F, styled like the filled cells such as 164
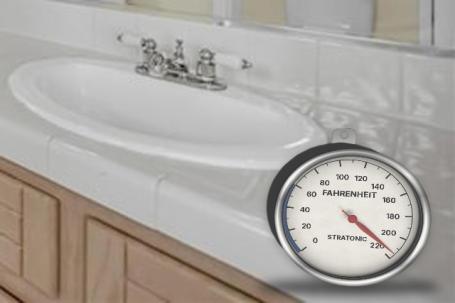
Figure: 215
